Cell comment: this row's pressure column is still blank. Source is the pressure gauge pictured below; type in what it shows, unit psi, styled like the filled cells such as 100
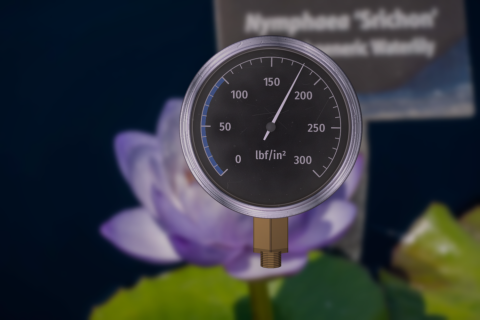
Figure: 180
